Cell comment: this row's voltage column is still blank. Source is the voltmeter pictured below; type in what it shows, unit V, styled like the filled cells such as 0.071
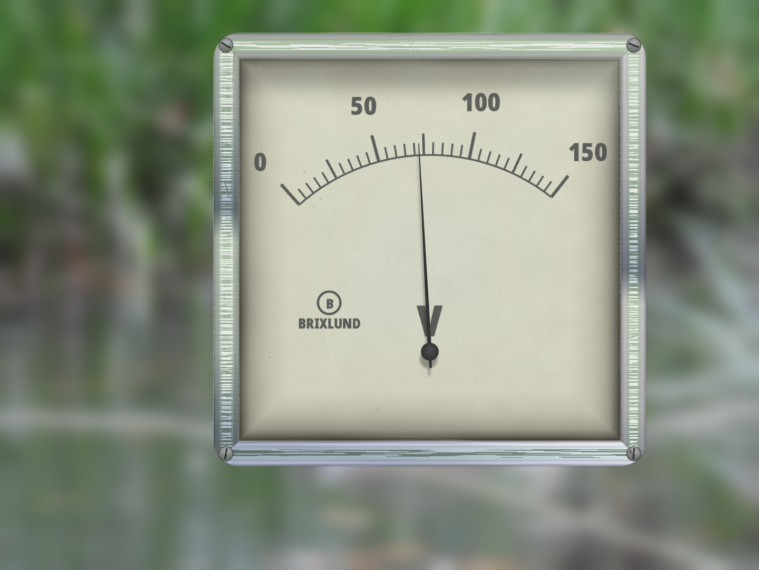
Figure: 72.5
